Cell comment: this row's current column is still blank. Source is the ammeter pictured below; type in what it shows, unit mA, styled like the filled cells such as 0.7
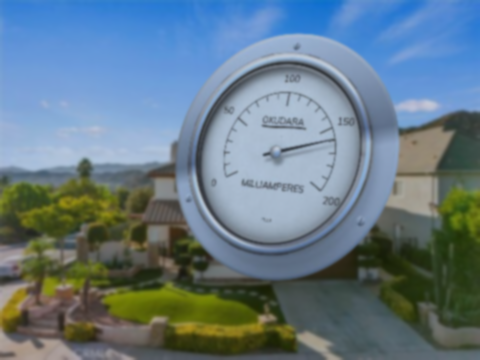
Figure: 160
